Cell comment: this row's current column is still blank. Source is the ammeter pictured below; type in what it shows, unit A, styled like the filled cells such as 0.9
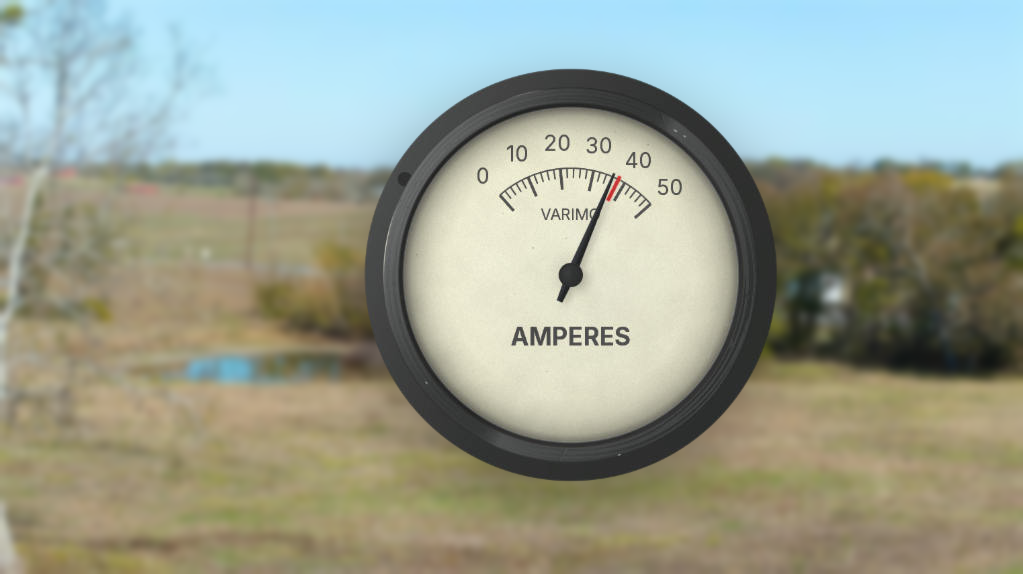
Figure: 36
